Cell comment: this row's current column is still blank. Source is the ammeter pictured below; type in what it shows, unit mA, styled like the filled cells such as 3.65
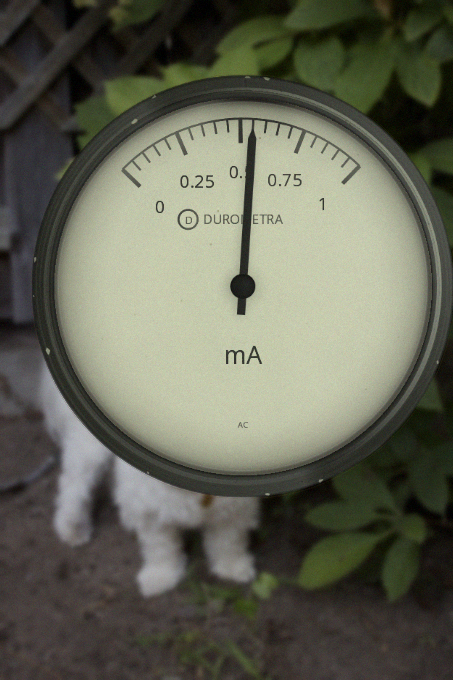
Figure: 0.55
